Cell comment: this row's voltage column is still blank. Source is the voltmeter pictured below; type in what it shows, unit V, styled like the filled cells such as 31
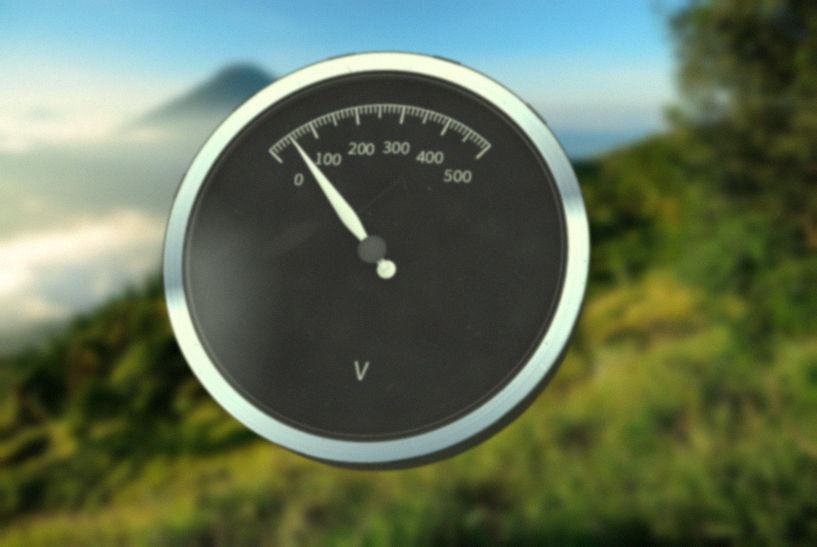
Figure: 50
